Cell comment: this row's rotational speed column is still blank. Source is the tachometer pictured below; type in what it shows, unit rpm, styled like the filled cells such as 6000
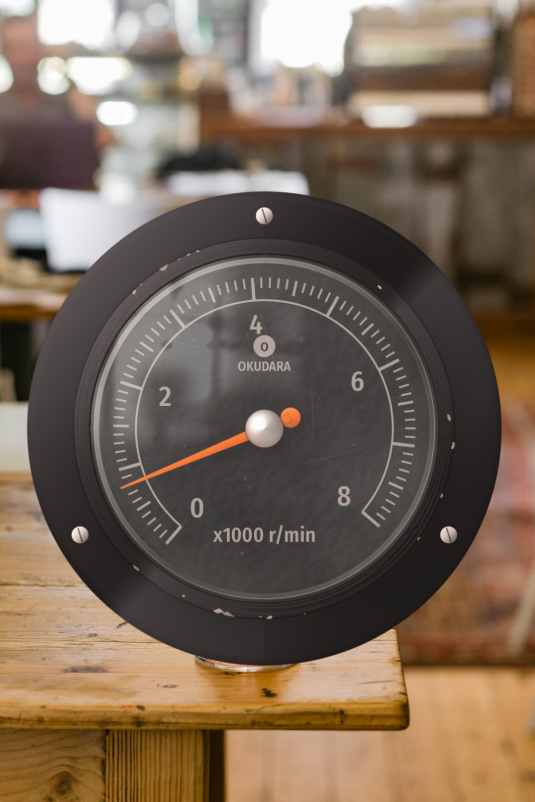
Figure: 800
